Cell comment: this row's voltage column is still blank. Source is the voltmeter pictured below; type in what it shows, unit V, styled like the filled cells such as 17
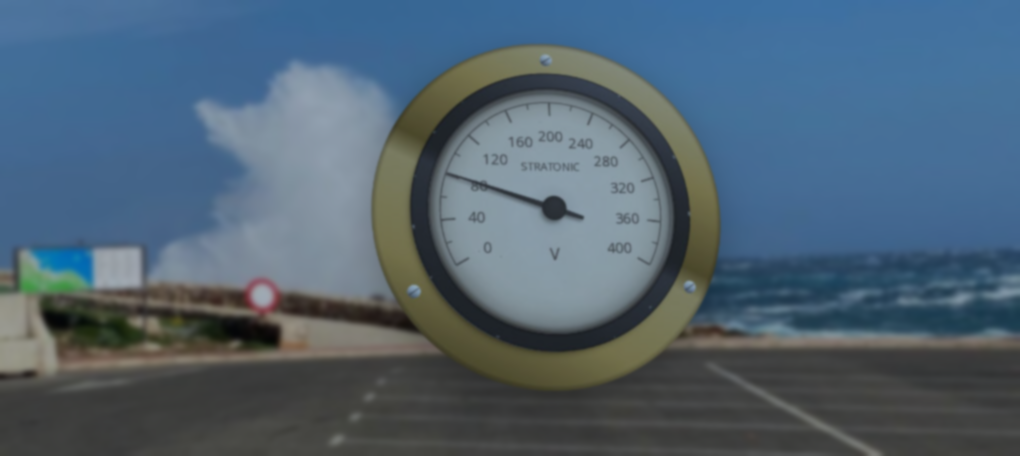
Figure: 80
